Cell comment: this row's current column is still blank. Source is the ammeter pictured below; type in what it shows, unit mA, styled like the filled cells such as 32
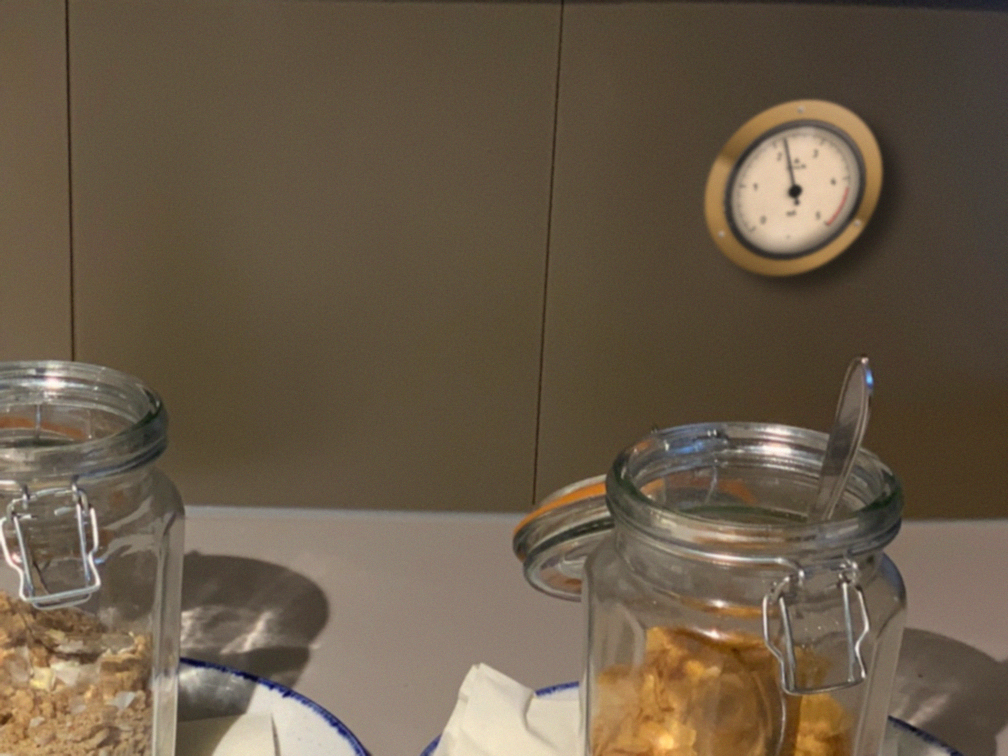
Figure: 2.2
